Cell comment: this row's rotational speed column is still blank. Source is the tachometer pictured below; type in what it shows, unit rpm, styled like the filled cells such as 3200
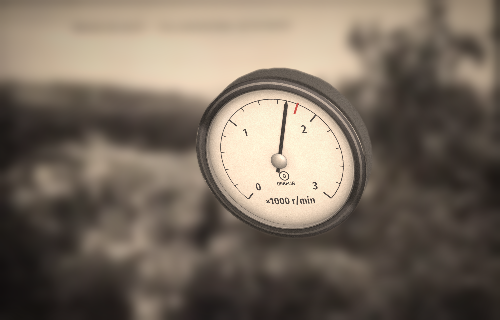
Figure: 1700
